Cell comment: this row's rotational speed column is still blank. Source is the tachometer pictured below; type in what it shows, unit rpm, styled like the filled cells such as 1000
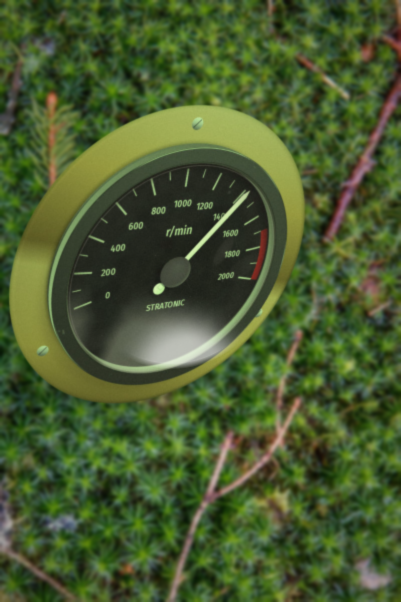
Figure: 1400
